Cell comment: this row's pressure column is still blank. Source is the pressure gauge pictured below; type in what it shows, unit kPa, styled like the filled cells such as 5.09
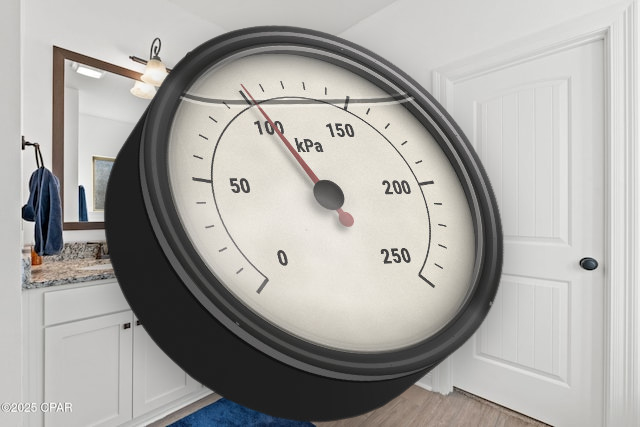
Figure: 100
